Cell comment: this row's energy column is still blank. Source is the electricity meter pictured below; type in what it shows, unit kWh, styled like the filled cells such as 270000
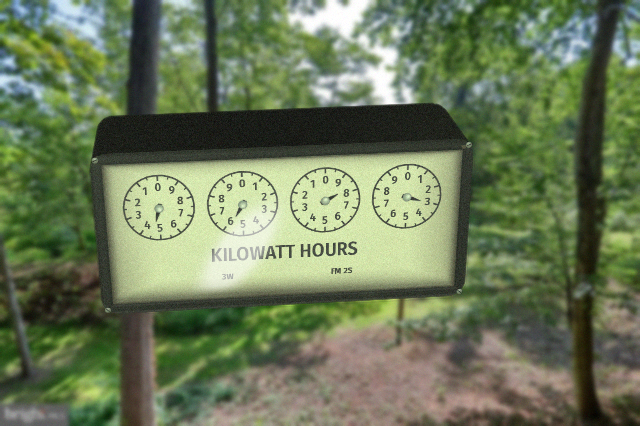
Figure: 4583
